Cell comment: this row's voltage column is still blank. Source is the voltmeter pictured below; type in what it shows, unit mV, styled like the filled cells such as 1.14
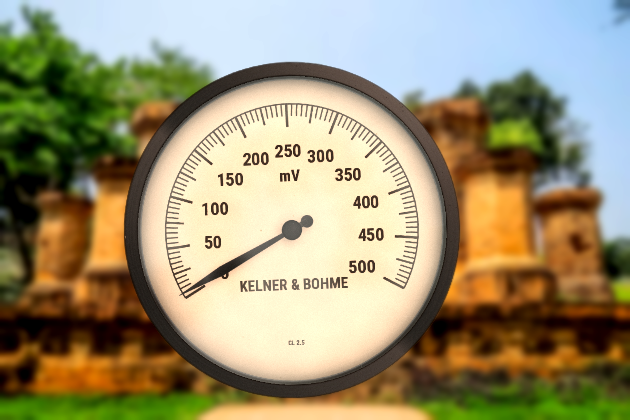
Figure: 5
